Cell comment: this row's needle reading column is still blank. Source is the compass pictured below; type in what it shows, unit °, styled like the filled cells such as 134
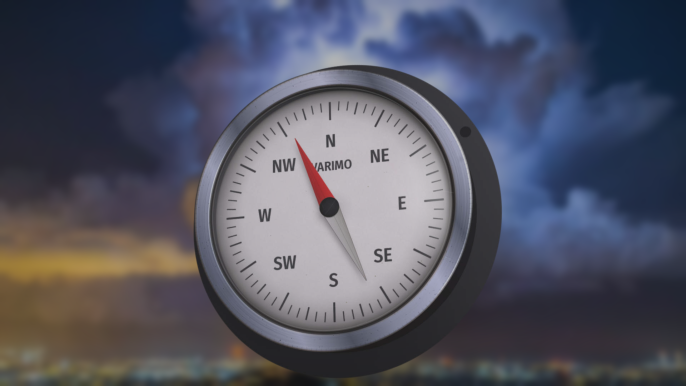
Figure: 335
